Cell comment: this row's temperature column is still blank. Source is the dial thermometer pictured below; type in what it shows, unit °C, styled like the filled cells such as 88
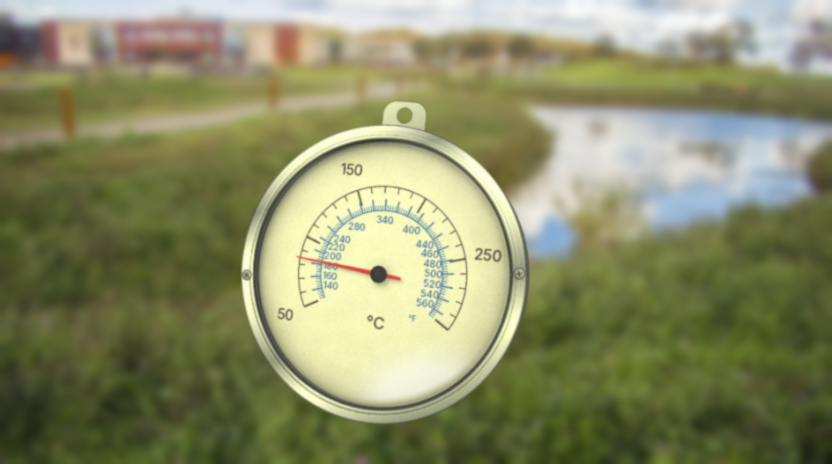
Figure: 85
